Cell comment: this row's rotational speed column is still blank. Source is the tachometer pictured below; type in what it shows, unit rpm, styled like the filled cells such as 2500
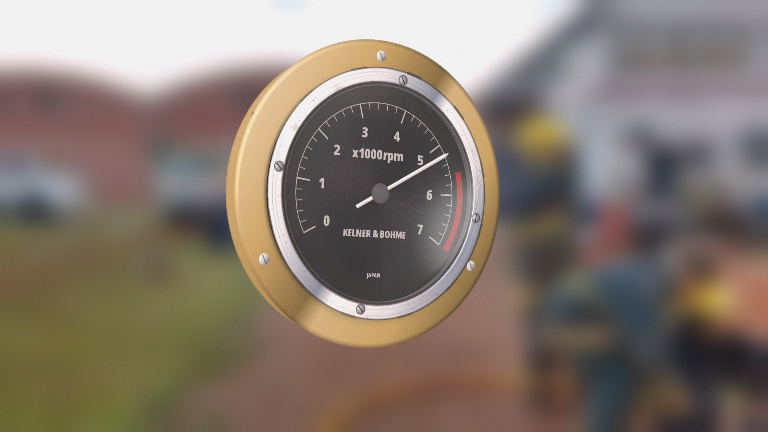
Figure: 5200
